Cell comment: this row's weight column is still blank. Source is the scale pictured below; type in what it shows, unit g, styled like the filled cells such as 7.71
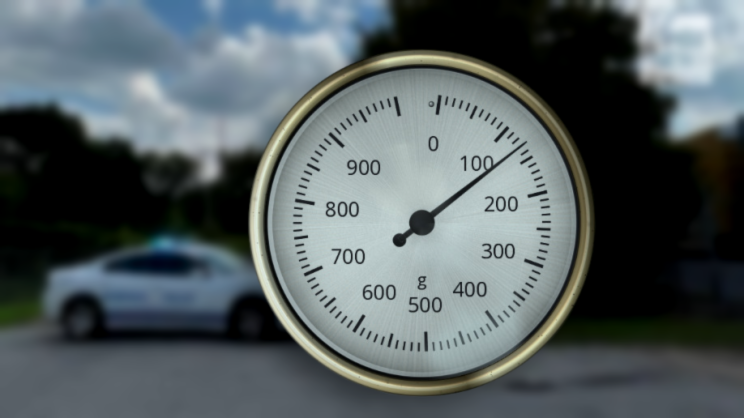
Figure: 130
